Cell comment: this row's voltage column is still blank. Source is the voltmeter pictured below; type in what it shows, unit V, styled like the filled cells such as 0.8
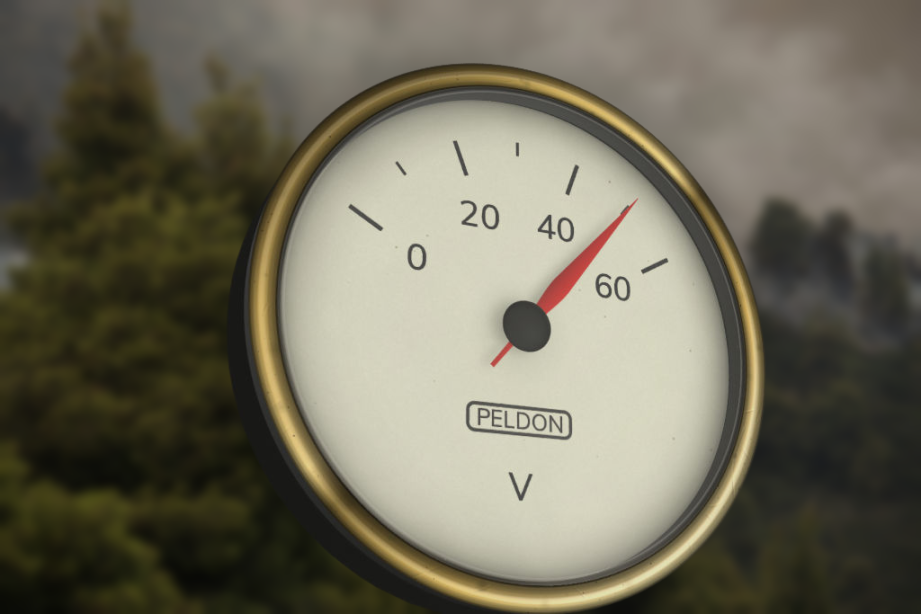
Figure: 50
